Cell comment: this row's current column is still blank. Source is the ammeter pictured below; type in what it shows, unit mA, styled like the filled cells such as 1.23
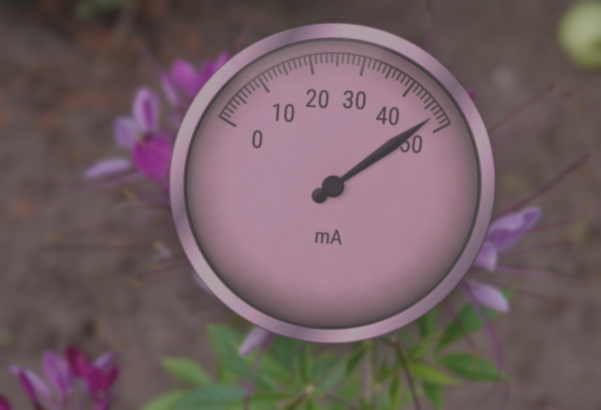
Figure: 47
